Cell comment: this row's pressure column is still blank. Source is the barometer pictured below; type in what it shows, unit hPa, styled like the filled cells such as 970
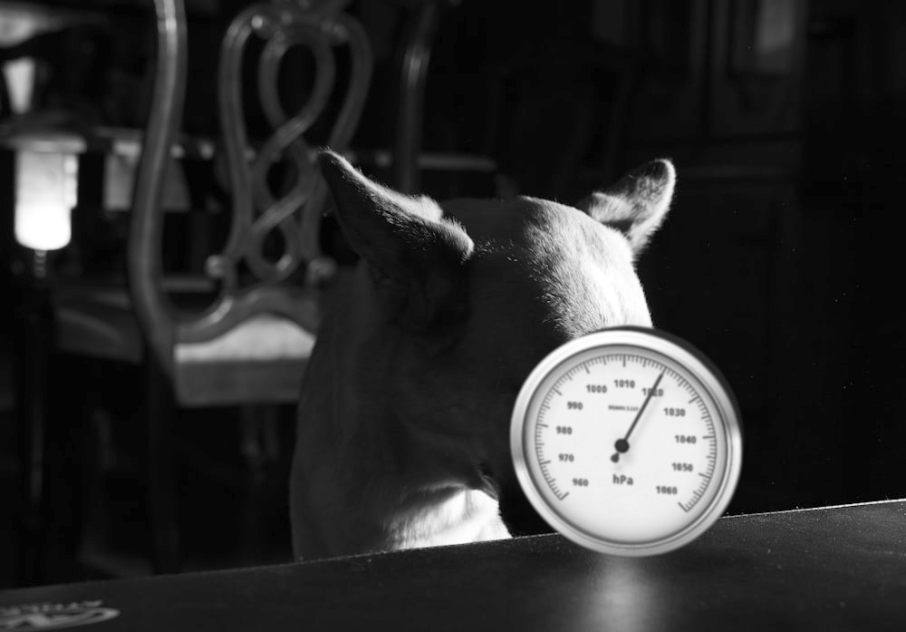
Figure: 1020
